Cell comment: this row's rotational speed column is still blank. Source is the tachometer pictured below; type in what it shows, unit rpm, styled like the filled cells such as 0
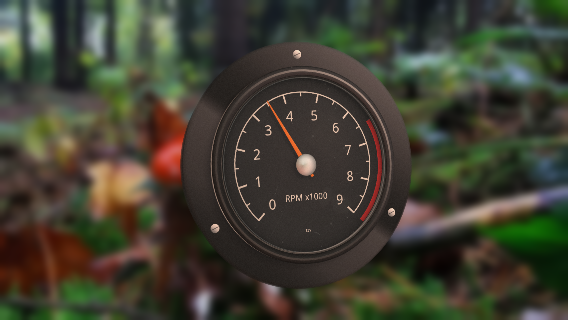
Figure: 3500
